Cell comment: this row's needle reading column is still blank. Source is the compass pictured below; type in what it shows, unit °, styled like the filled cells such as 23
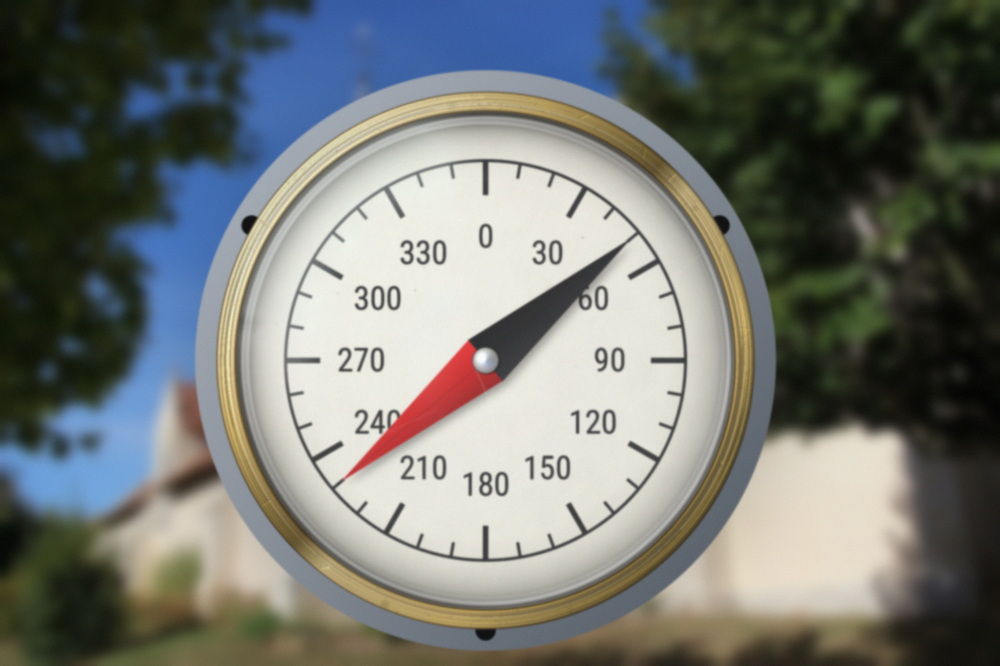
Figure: 230
